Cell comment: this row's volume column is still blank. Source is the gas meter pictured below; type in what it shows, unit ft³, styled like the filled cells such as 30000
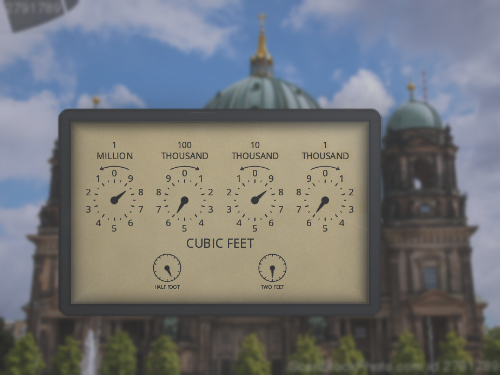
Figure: 858600
